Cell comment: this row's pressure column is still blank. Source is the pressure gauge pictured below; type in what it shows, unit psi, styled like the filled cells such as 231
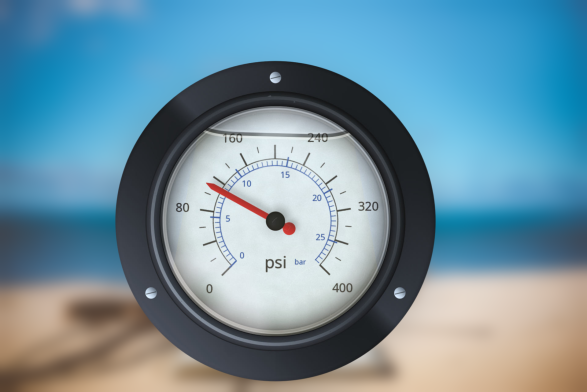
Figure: 110
